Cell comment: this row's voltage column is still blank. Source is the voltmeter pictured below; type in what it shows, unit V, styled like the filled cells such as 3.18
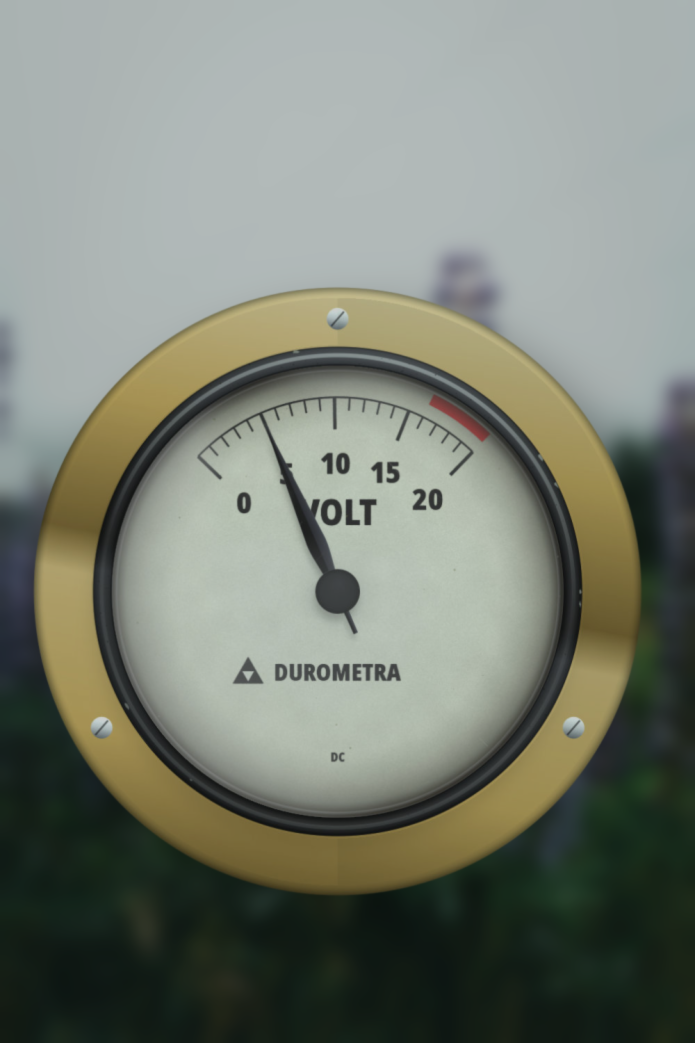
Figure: 5
